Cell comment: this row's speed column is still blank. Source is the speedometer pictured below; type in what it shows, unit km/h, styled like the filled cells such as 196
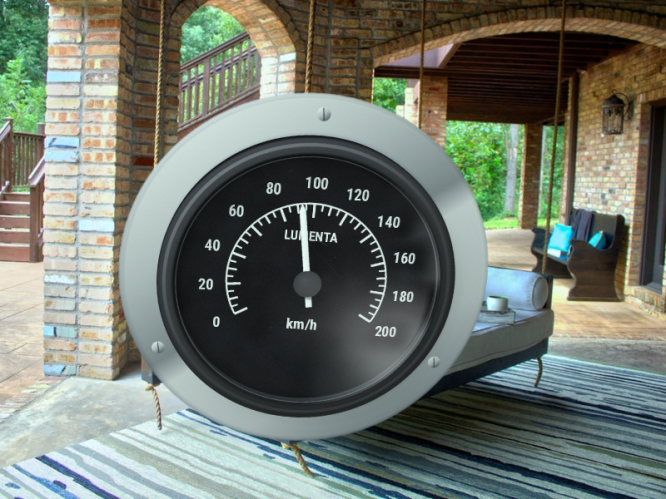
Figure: 92.5
